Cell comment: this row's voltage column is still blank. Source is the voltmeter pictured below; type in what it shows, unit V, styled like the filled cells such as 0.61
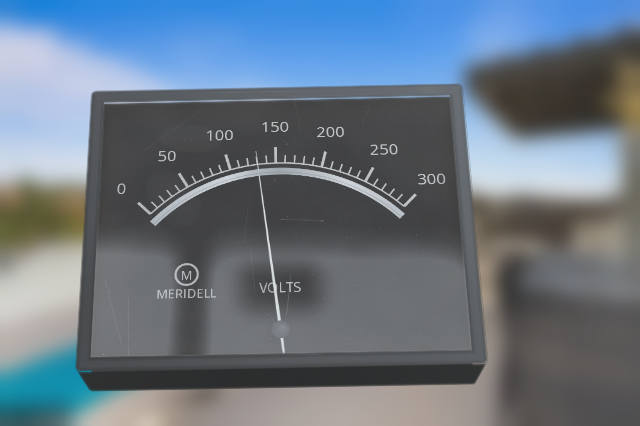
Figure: 130
